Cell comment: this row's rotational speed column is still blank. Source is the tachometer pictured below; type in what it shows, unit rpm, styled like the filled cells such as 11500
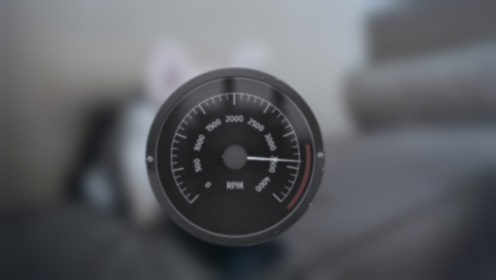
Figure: 3400
